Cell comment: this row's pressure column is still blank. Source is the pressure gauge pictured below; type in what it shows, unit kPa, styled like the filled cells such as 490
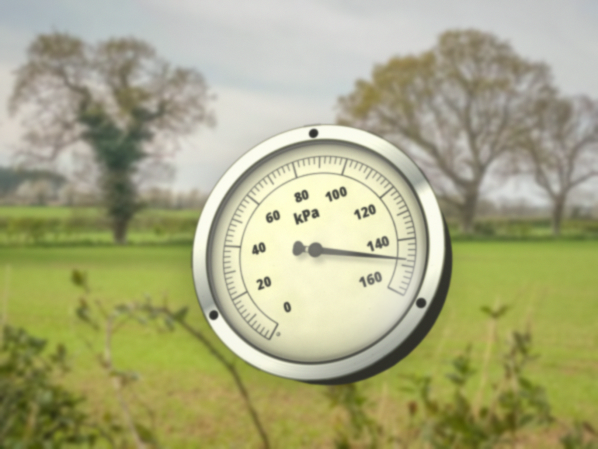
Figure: 148
